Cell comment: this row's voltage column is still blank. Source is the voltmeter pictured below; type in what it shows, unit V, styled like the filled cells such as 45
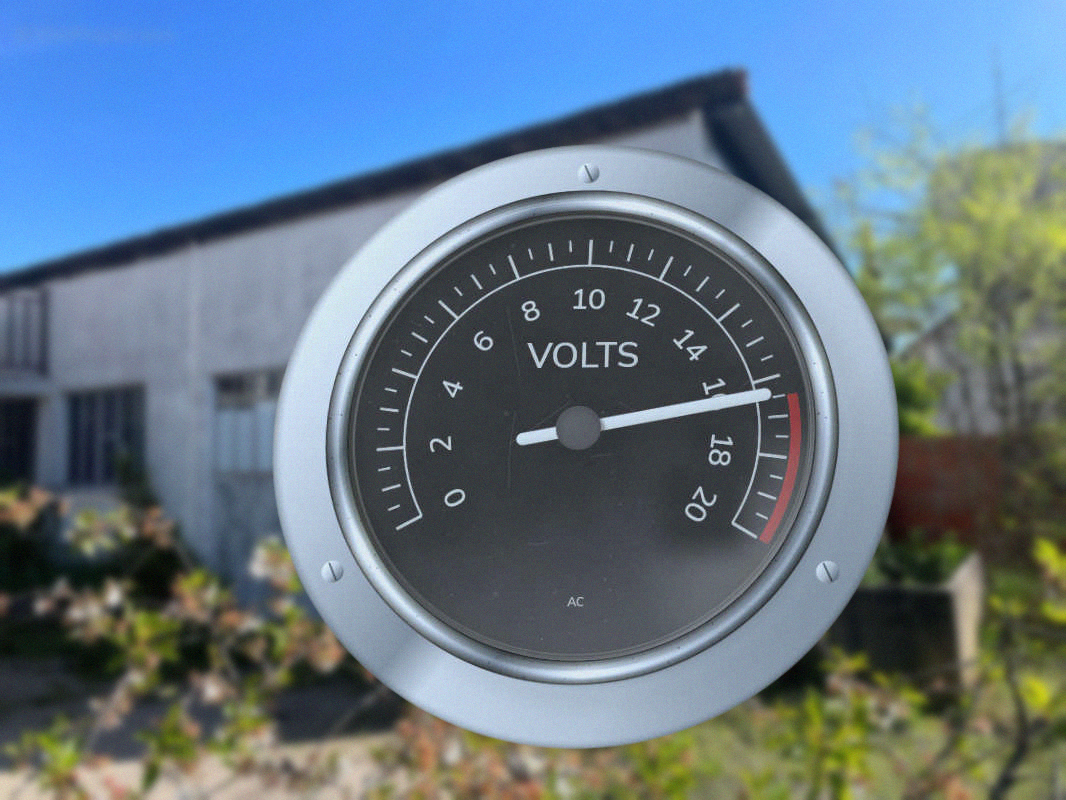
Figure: 16.5
